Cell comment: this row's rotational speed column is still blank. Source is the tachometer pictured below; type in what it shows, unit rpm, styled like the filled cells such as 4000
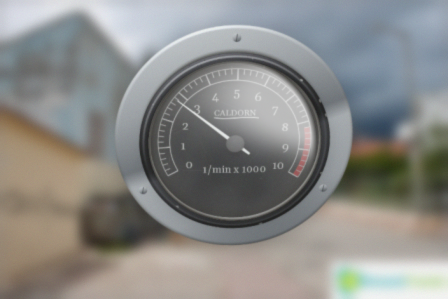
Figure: 2800
